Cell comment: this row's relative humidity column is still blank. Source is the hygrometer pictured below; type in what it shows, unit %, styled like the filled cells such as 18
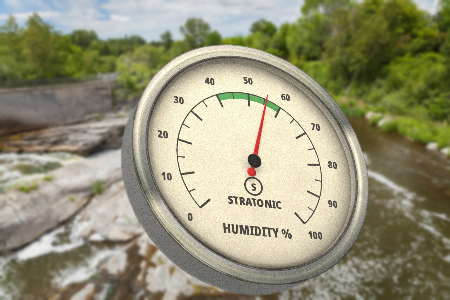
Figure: 55
